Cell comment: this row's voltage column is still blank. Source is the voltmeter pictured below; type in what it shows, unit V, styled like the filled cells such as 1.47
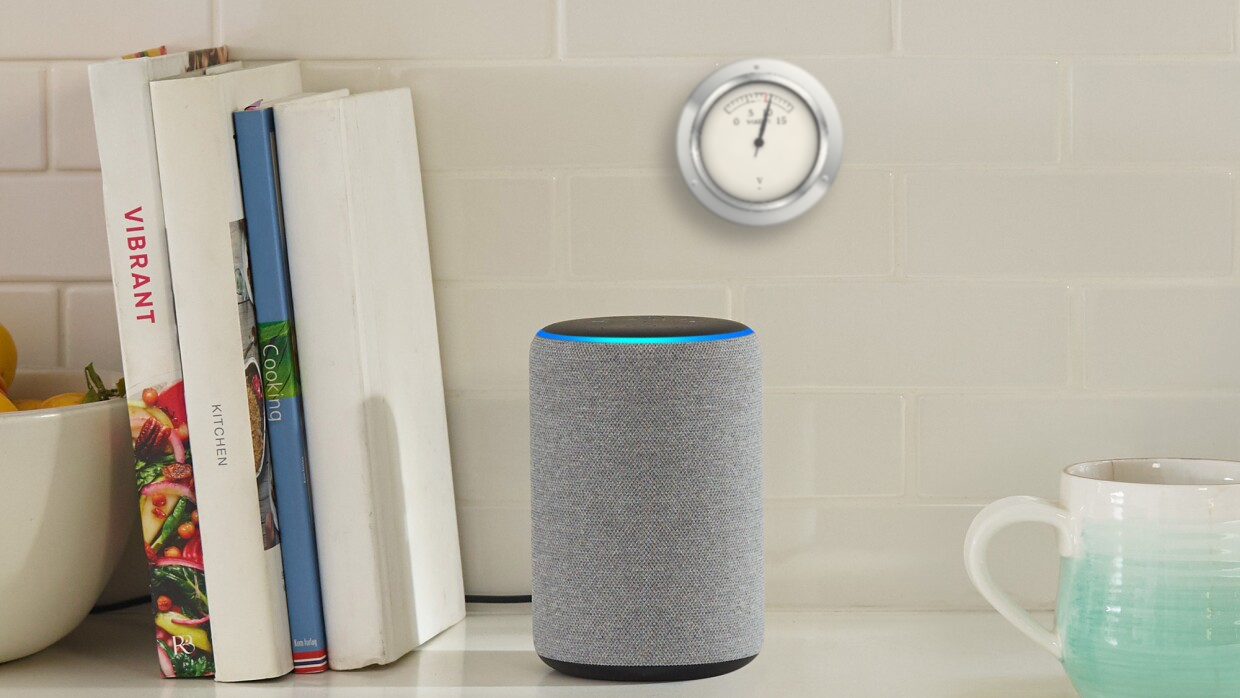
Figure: 10
